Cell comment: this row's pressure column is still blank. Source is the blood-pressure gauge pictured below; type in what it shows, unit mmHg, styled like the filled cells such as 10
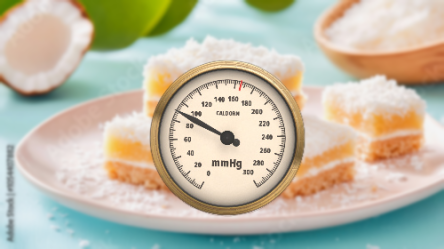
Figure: 90
